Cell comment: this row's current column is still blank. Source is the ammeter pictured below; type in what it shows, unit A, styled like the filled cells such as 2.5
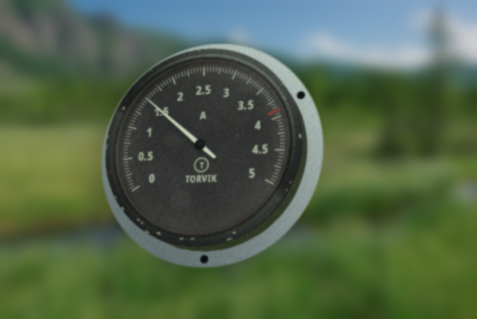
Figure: 1.5
